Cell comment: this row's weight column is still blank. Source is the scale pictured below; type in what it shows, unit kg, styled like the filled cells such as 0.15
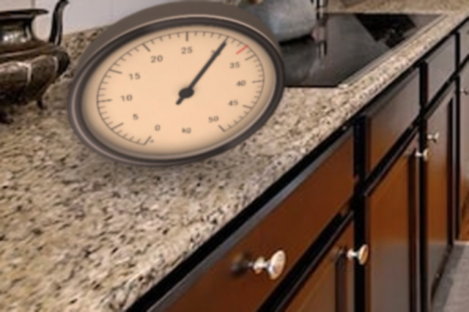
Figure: 30
